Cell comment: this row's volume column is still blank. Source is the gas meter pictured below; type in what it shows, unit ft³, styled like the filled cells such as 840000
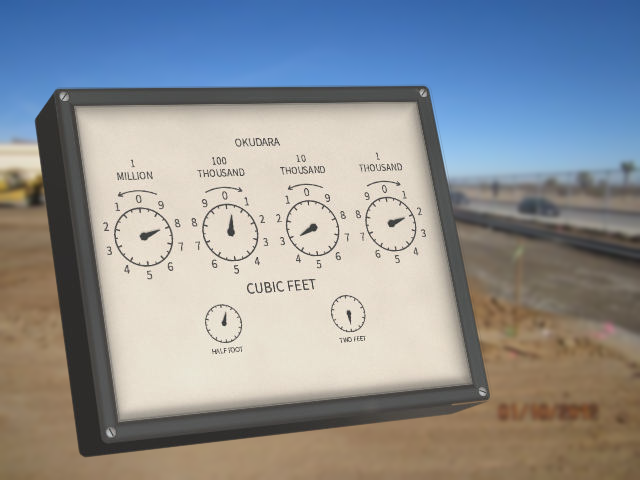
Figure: 803200
